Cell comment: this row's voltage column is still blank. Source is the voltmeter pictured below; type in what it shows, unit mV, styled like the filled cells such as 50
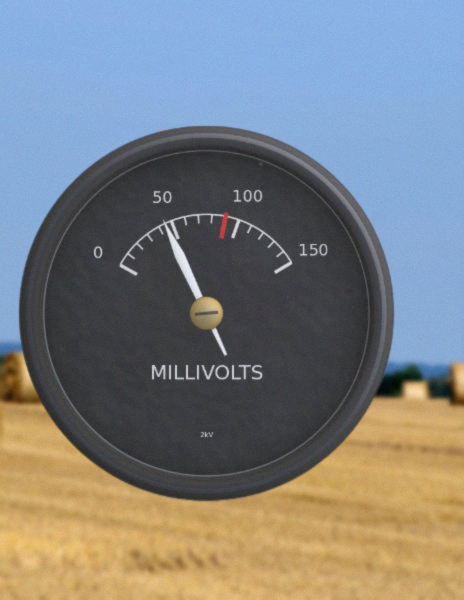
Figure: 45
